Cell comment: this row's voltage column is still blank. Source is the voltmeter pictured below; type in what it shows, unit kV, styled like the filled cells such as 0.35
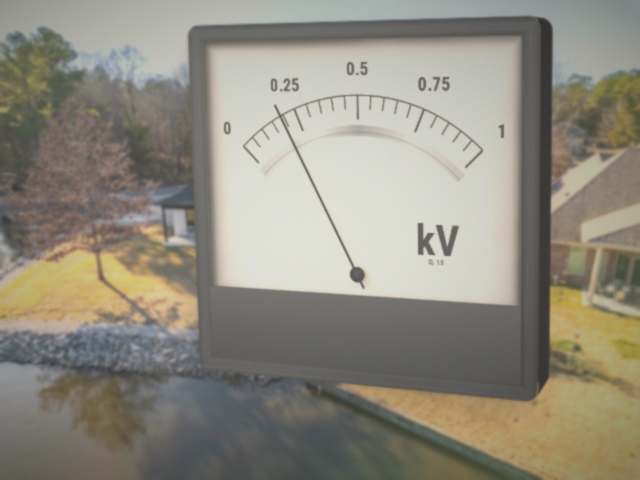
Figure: 0.2
